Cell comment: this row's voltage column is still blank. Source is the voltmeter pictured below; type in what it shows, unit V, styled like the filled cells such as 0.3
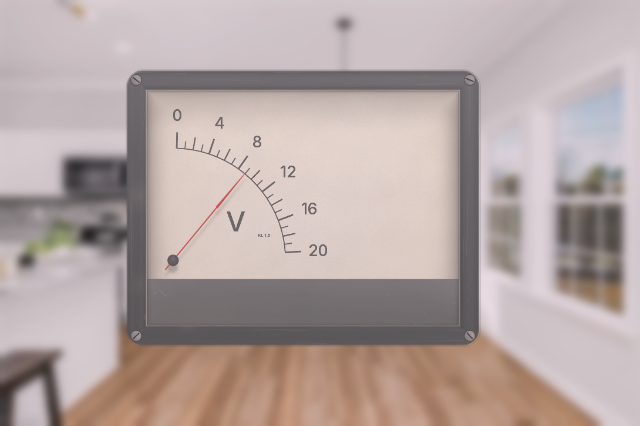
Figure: 9
